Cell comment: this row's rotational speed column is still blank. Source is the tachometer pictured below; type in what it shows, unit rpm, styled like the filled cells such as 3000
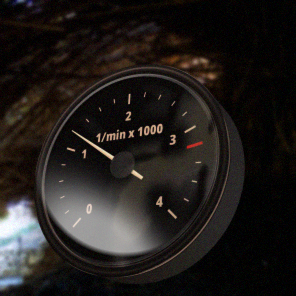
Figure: 1200
